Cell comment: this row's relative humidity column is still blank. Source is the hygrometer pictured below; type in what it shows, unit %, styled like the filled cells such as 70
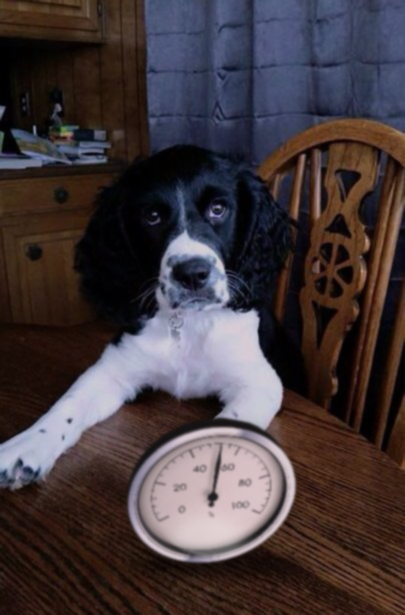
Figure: 52
